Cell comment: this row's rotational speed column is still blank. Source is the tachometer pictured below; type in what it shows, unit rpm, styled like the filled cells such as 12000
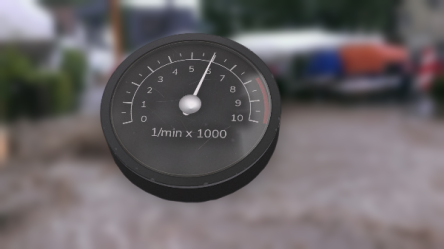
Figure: 6000
